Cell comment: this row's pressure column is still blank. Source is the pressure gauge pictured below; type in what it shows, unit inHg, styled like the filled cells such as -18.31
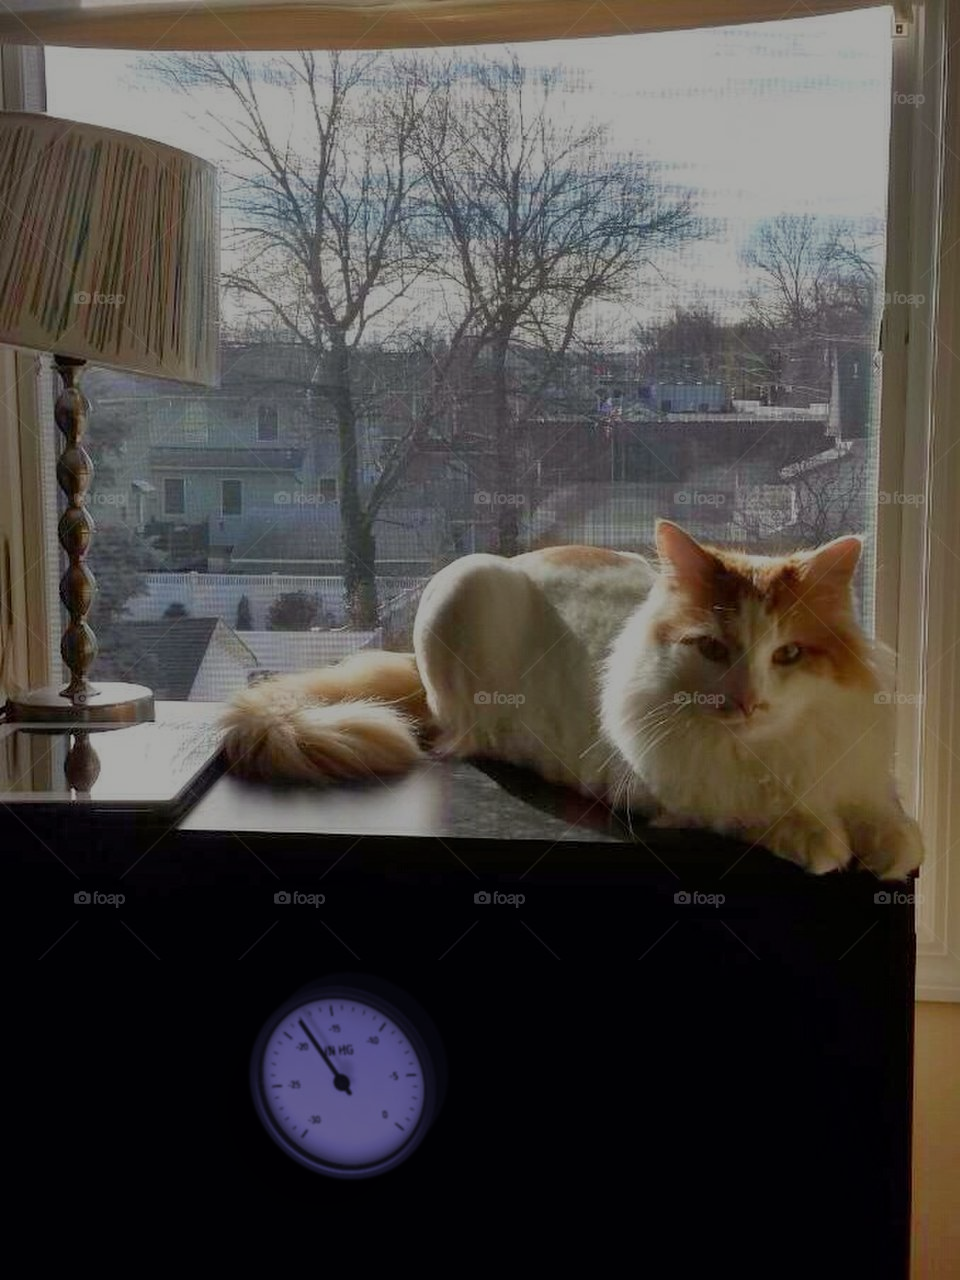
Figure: -18
